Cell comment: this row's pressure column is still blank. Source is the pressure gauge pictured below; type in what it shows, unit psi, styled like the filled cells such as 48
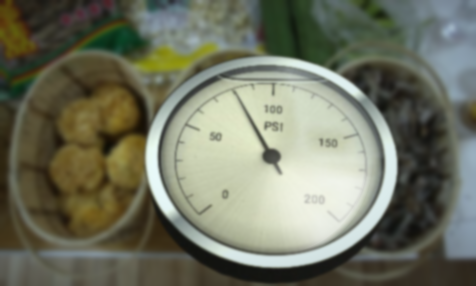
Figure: 80
